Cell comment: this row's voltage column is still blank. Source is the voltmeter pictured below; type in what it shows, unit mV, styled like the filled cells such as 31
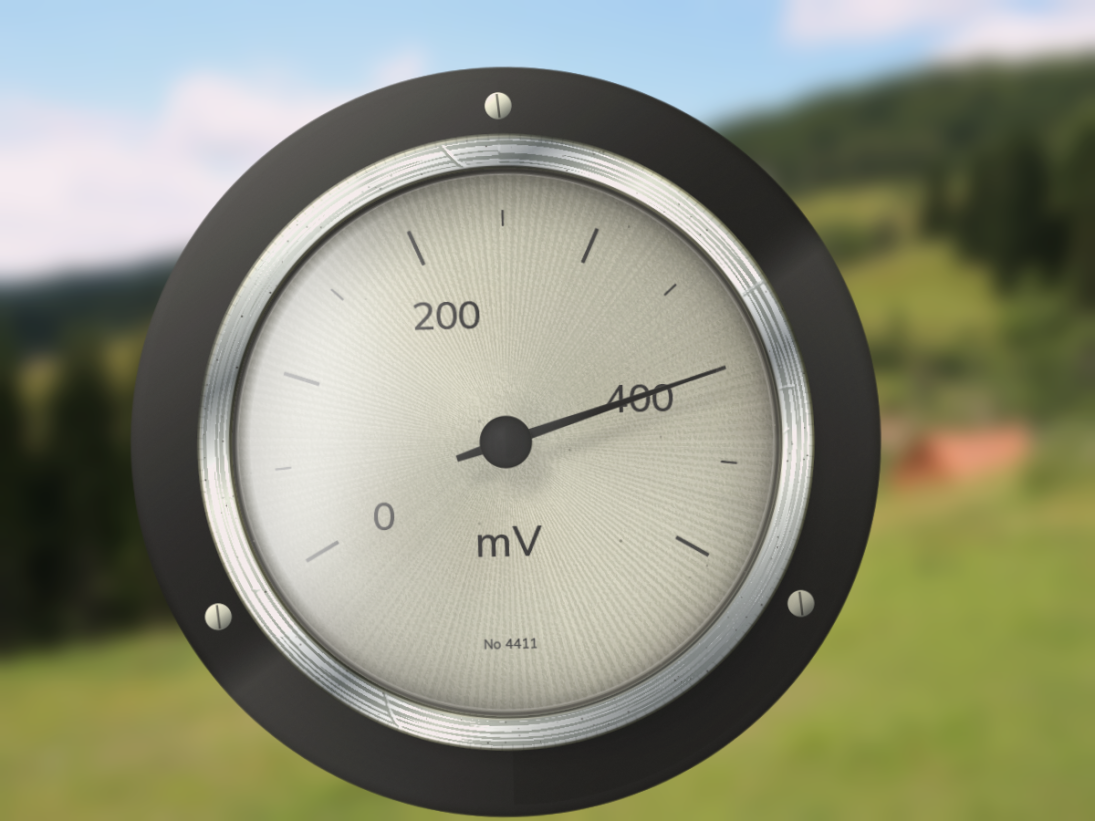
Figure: 400
